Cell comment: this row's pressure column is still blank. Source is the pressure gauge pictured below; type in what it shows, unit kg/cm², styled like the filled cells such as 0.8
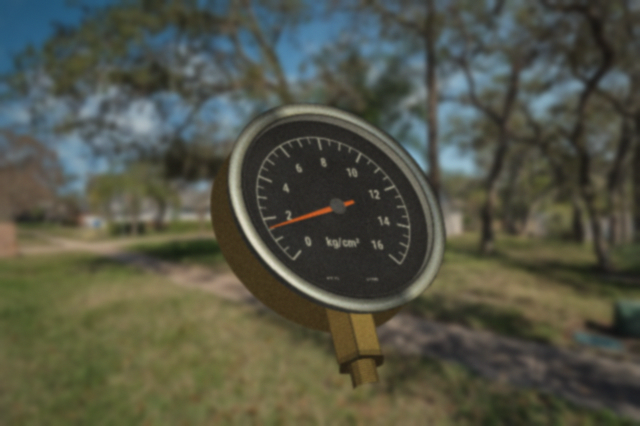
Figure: 1.5
